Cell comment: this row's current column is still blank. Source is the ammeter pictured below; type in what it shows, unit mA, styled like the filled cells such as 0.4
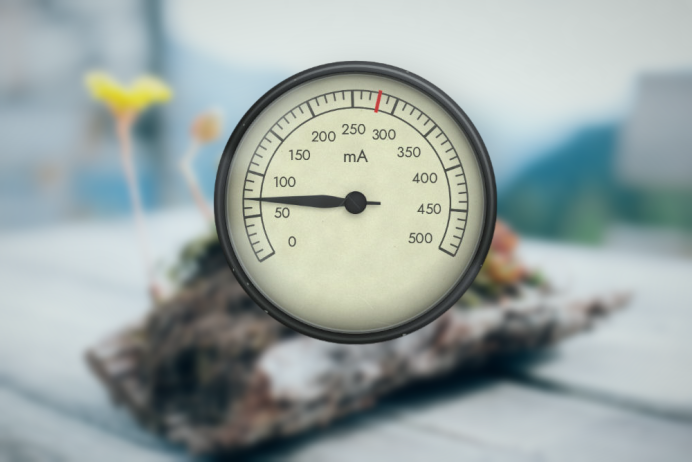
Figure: 70
